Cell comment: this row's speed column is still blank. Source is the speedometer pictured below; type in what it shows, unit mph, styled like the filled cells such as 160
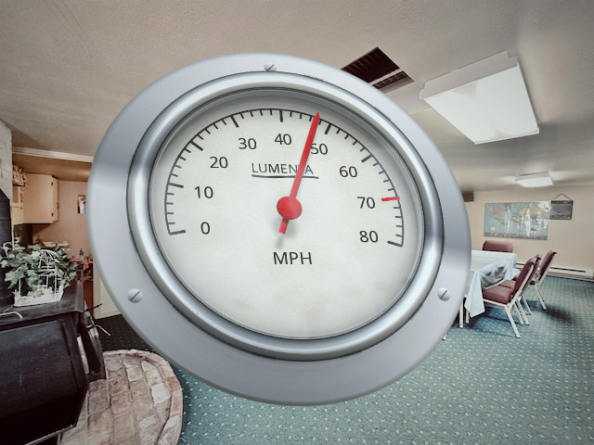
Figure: 47
